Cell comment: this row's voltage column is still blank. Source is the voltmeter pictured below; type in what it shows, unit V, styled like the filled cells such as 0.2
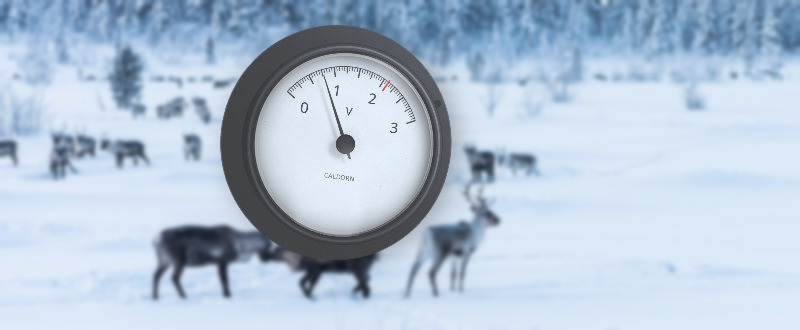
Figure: 0.75
